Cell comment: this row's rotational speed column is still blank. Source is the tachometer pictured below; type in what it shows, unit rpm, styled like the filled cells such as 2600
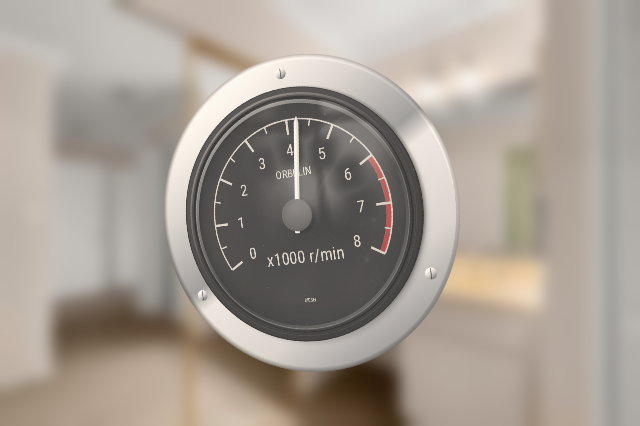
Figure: 4250
